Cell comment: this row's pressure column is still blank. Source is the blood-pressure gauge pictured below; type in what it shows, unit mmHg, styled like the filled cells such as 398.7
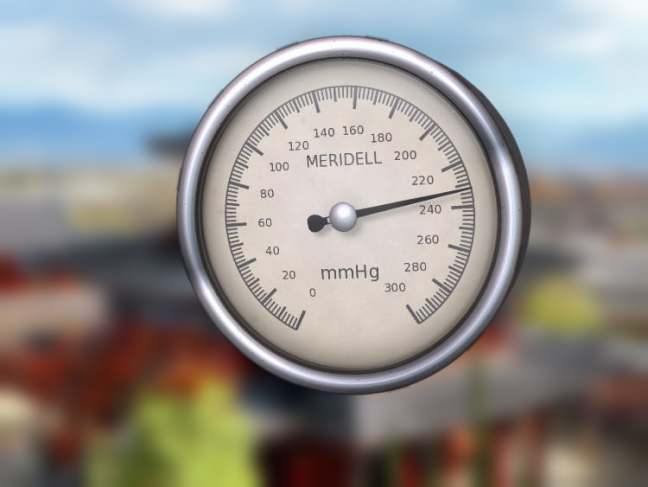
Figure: 232
